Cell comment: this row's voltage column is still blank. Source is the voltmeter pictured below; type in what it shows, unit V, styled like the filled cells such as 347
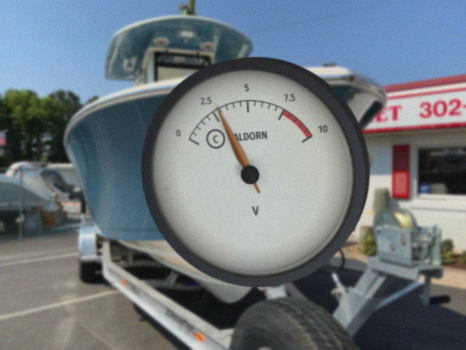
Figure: 3
